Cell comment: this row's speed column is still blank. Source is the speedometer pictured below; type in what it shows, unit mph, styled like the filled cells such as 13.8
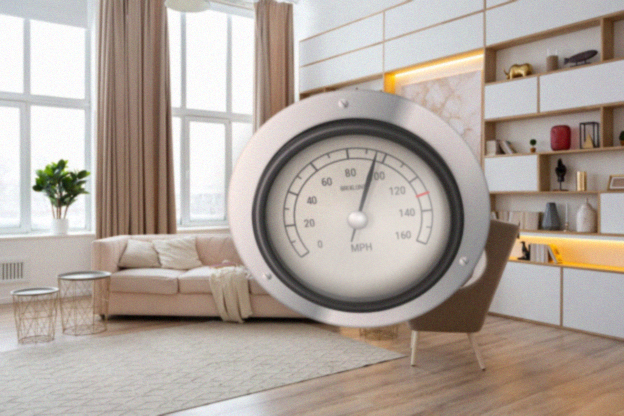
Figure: 95
